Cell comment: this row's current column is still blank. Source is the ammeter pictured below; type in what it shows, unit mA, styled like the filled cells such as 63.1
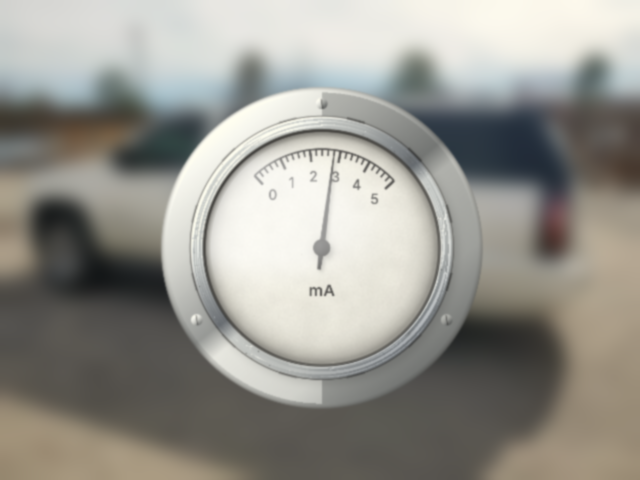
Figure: 2.8
